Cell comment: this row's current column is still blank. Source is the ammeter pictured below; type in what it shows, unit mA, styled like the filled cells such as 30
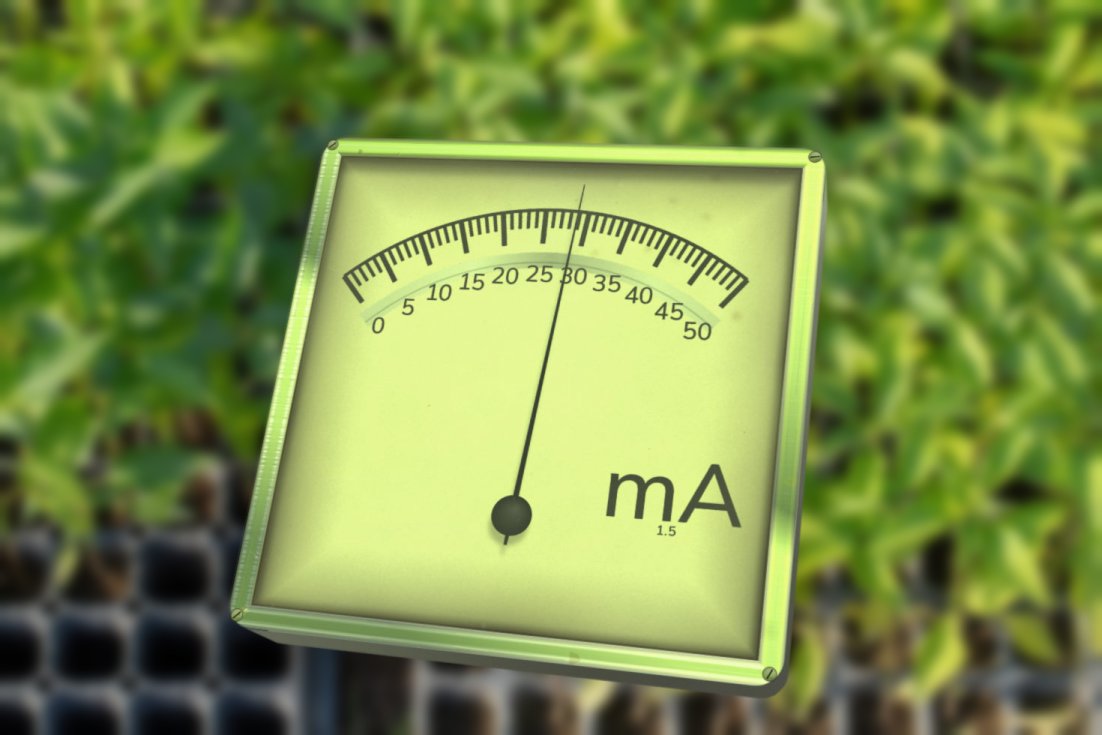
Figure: 29
